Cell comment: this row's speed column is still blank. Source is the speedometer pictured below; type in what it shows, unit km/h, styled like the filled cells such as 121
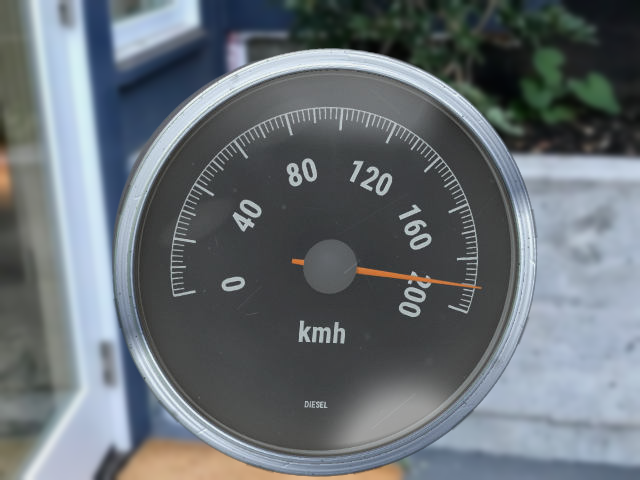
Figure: 190
